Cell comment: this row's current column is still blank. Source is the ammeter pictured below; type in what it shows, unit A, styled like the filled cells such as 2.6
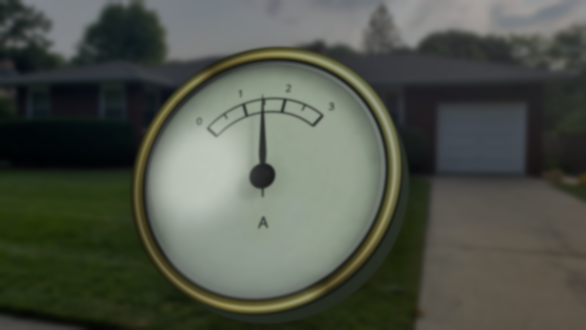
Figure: 1.5
